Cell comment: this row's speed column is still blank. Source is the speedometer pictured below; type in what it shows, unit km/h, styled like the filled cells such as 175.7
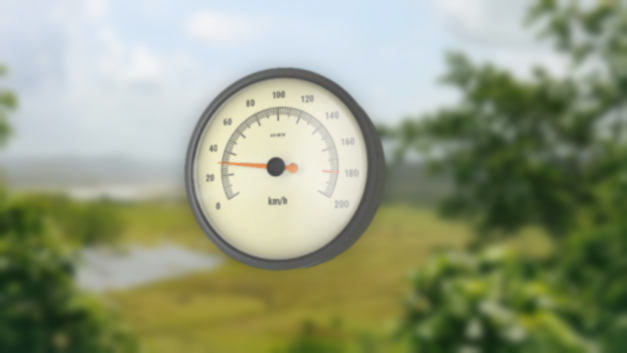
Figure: 30
